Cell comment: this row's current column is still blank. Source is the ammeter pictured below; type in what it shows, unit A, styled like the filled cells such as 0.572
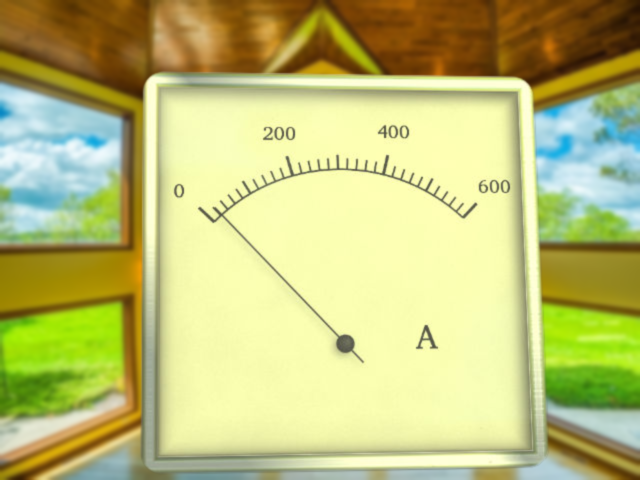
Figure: 20
